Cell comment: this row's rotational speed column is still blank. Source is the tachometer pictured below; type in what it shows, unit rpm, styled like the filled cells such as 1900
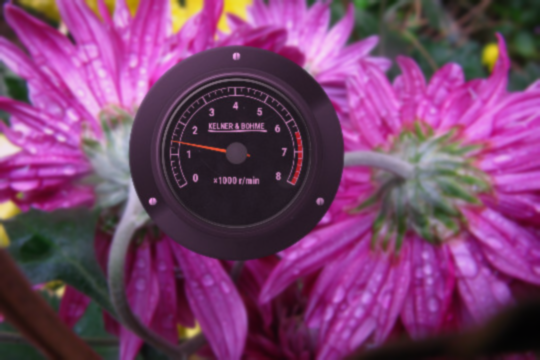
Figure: 1400
